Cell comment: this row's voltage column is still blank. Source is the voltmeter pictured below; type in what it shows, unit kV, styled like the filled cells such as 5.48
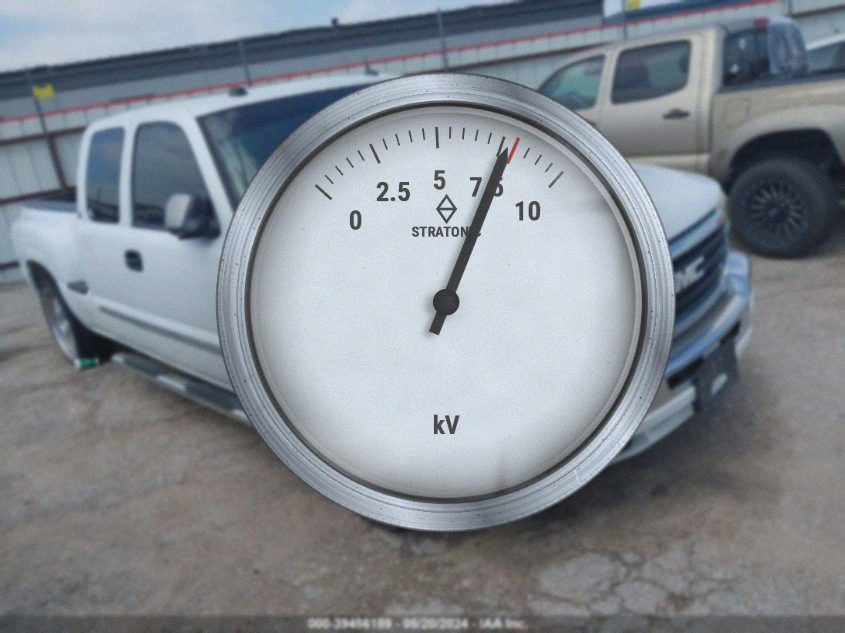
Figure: 7.75
